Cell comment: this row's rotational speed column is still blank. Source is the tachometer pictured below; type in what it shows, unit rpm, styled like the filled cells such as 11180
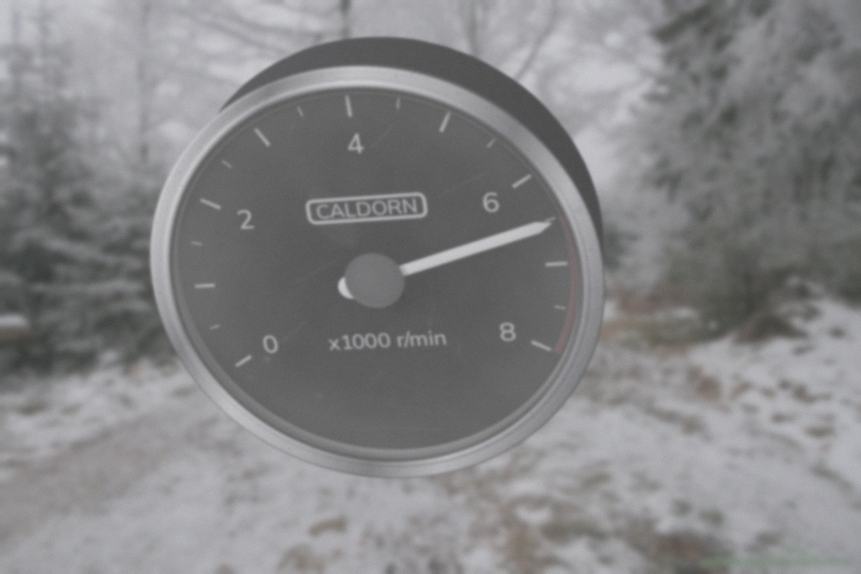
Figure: 6500
